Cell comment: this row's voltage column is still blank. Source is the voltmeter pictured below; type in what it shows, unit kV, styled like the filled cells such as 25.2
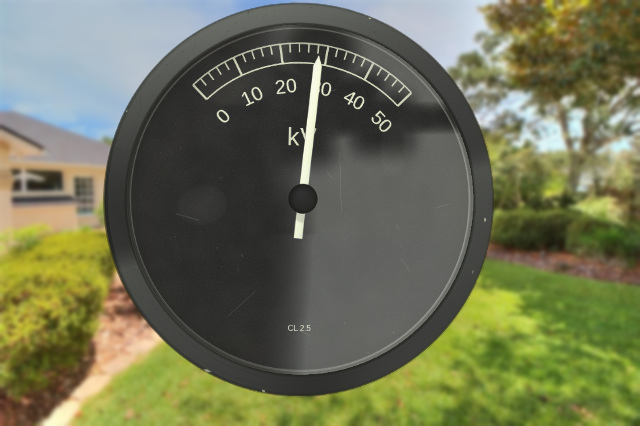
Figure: 28
